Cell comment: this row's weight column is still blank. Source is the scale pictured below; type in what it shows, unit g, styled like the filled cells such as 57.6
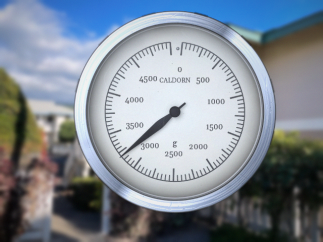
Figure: 3200
